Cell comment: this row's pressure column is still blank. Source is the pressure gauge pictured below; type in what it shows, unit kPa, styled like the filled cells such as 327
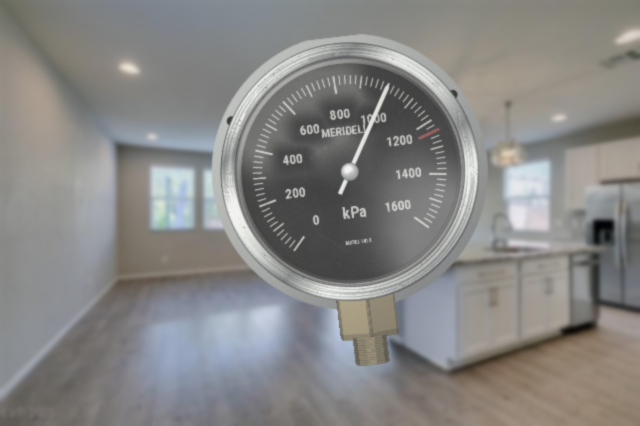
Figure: 1000
